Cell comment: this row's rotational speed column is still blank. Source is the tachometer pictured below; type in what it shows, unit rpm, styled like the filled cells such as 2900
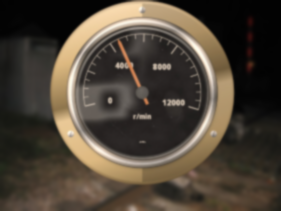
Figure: 4500
